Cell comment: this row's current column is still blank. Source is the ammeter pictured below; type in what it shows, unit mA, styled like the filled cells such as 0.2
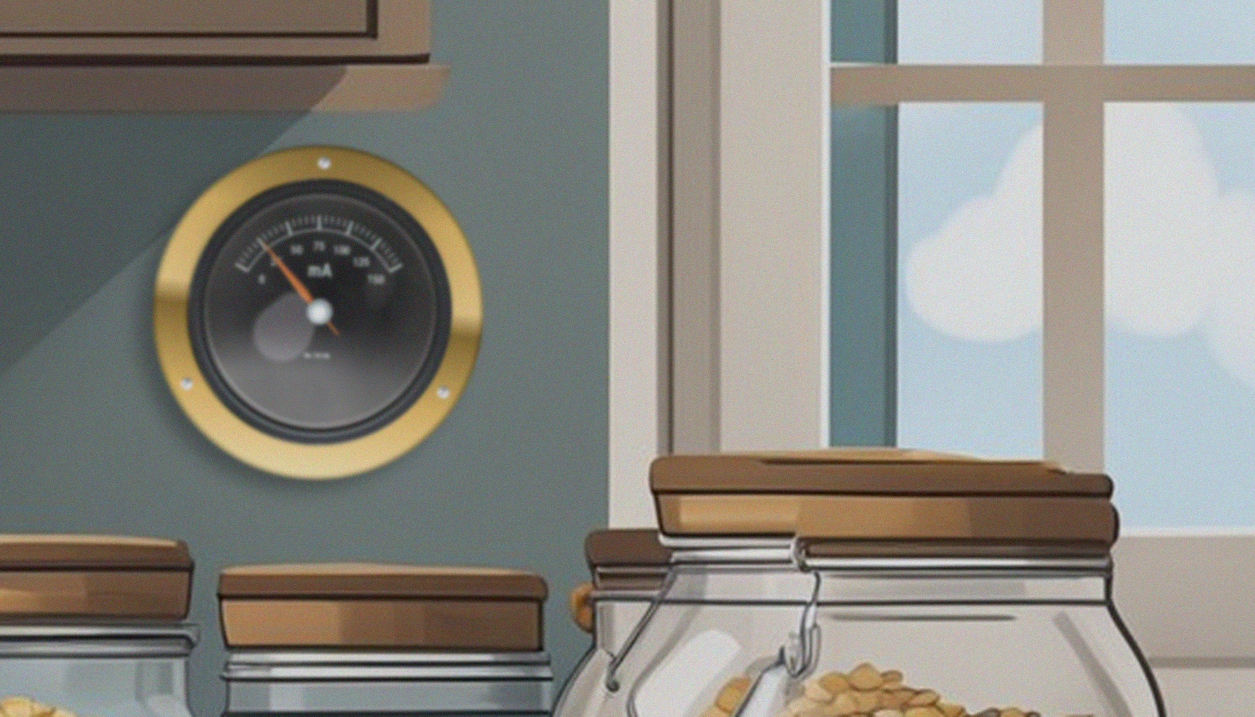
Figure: 25
